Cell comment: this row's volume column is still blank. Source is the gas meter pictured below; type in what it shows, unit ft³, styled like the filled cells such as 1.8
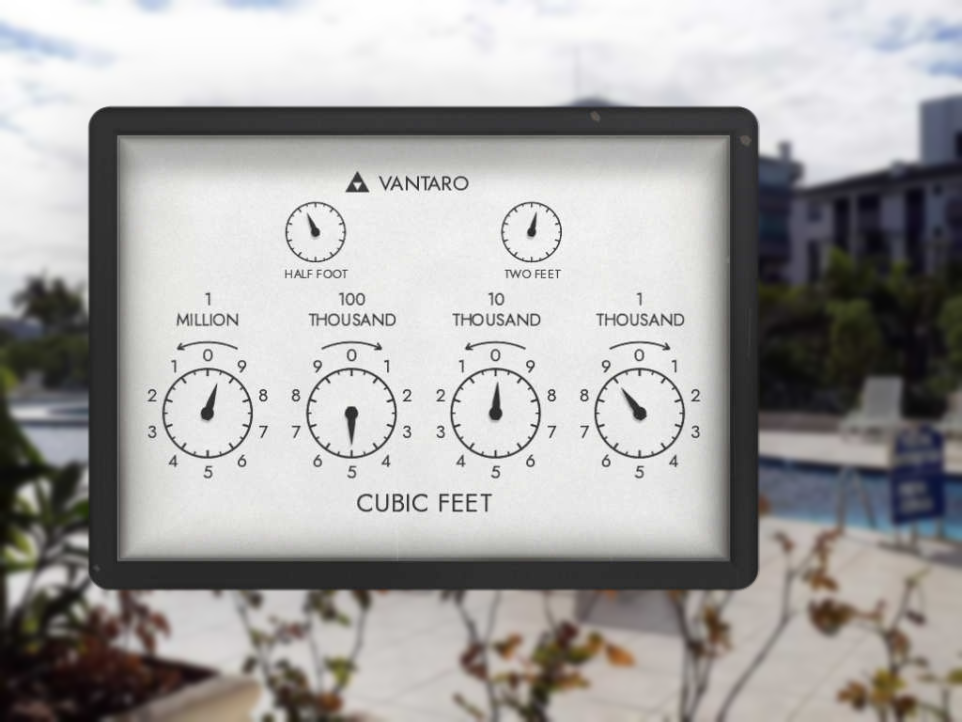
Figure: 949900
